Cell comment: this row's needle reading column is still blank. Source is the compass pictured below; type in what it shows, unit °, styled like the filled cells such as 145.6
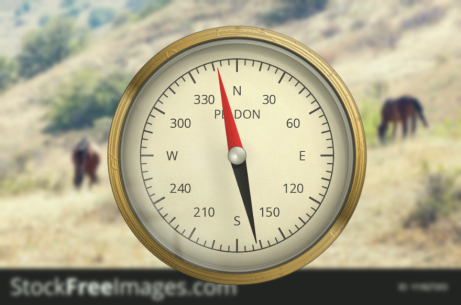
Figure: 347.5
